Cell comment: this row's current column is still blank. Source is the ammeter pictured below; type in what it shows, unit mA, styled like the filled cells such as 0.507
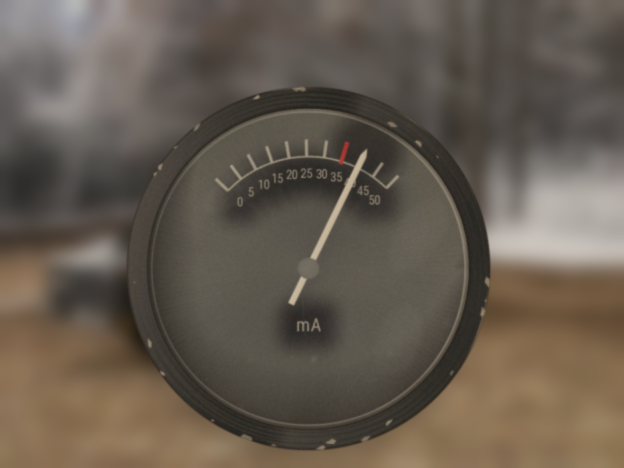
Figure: 40
